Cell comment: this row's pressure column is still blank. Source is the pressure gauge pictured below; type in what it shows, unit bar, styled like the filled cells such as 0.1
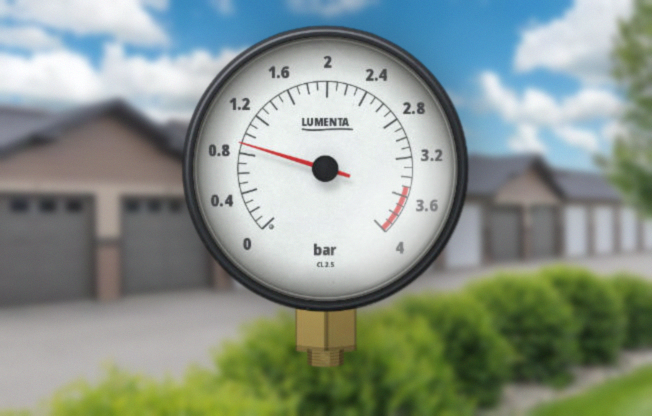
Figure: 0.9
